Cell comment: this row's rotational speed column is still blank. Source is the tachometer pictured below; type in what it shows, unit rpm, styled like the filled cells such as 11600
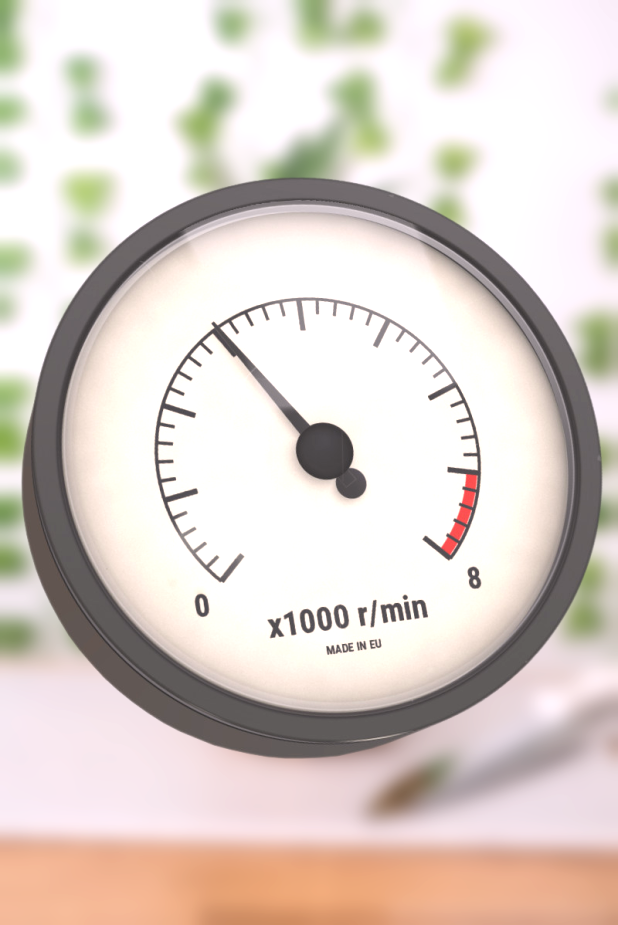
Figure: 3000
